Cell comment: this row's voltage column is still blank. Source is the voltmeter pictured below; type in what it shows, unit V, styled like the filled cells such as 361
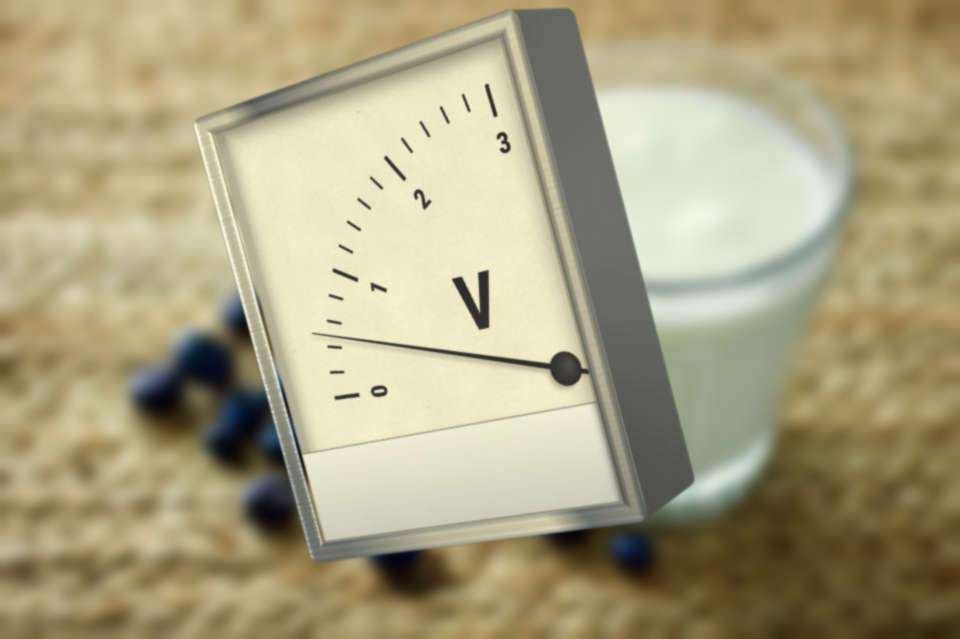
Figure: 0.5
